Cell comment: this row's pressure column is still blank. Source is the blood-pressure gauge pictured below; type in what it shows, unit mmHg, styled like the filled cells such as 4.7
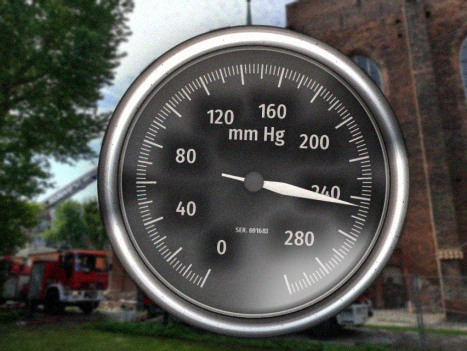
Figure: 244
